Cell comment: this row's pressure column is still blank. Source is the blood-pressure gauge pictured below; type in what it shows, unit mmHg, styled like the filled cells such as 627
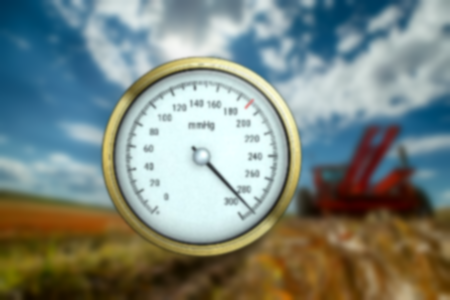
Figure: 290
